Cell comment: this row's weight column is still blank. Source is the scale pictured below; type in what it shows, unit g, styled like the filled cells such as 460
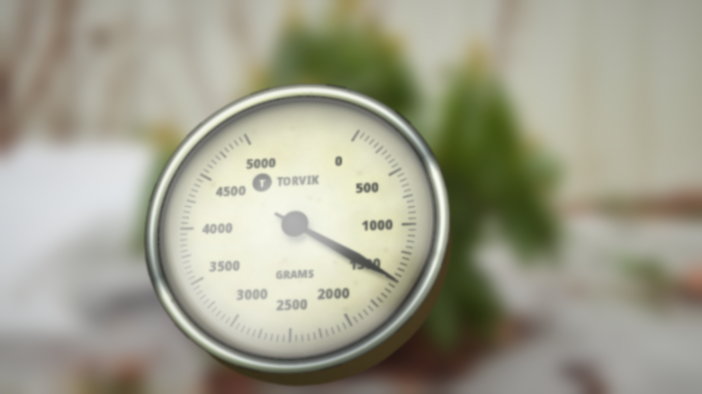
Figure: 1500
